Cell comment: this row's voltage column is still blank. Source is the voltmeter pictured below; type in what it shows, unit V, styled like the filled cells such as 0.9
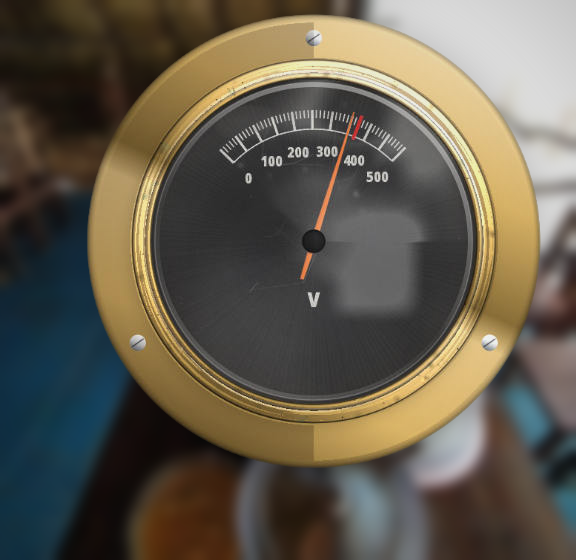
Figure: 350
